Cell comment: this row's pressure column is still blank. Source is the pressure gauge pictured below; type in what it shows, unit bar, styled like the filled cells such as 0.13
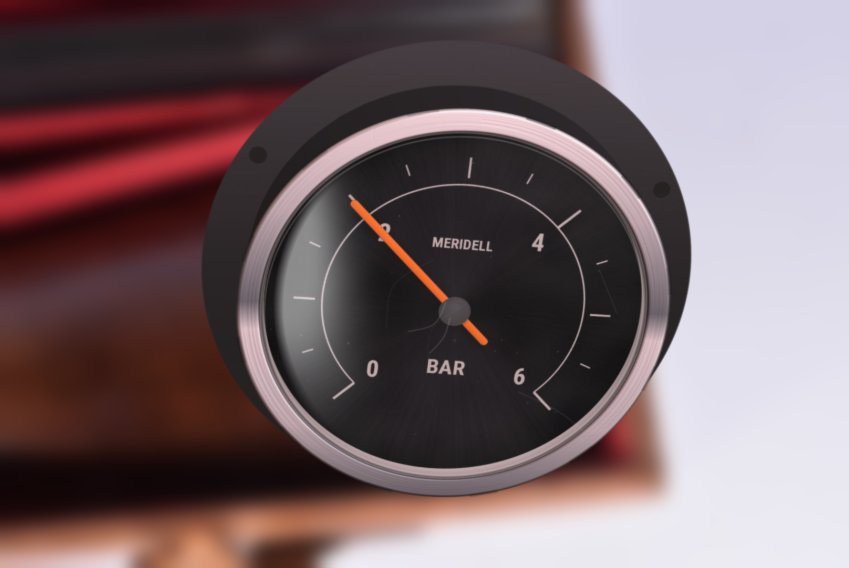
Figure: 2
